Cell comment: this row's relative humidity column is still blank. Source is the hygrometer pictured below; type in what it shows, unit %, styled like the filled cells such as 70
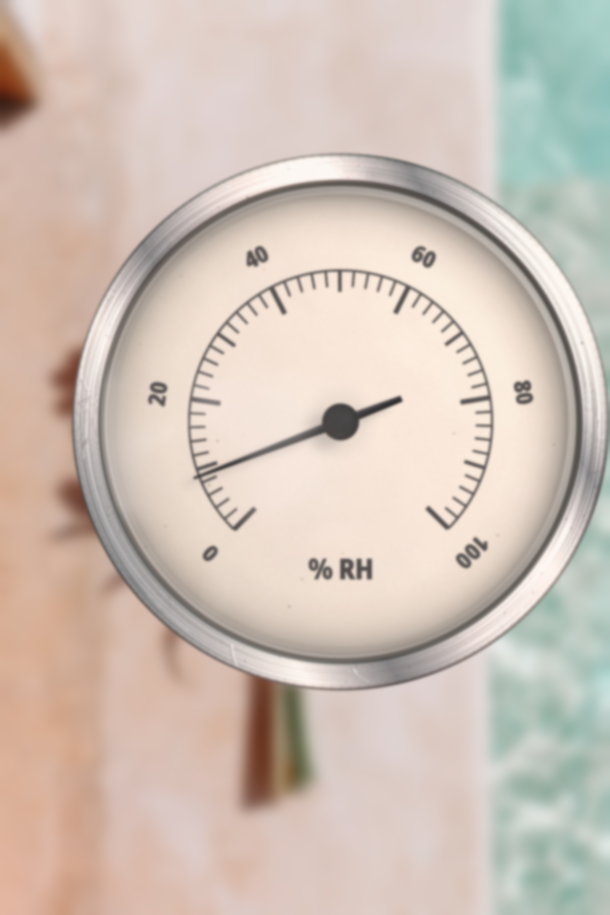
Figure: 9
